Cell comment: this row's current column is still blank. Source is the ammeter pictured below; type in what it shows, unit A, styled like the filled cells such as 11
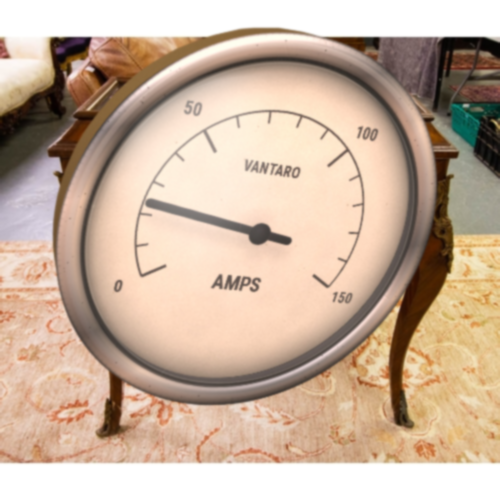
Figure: 25
